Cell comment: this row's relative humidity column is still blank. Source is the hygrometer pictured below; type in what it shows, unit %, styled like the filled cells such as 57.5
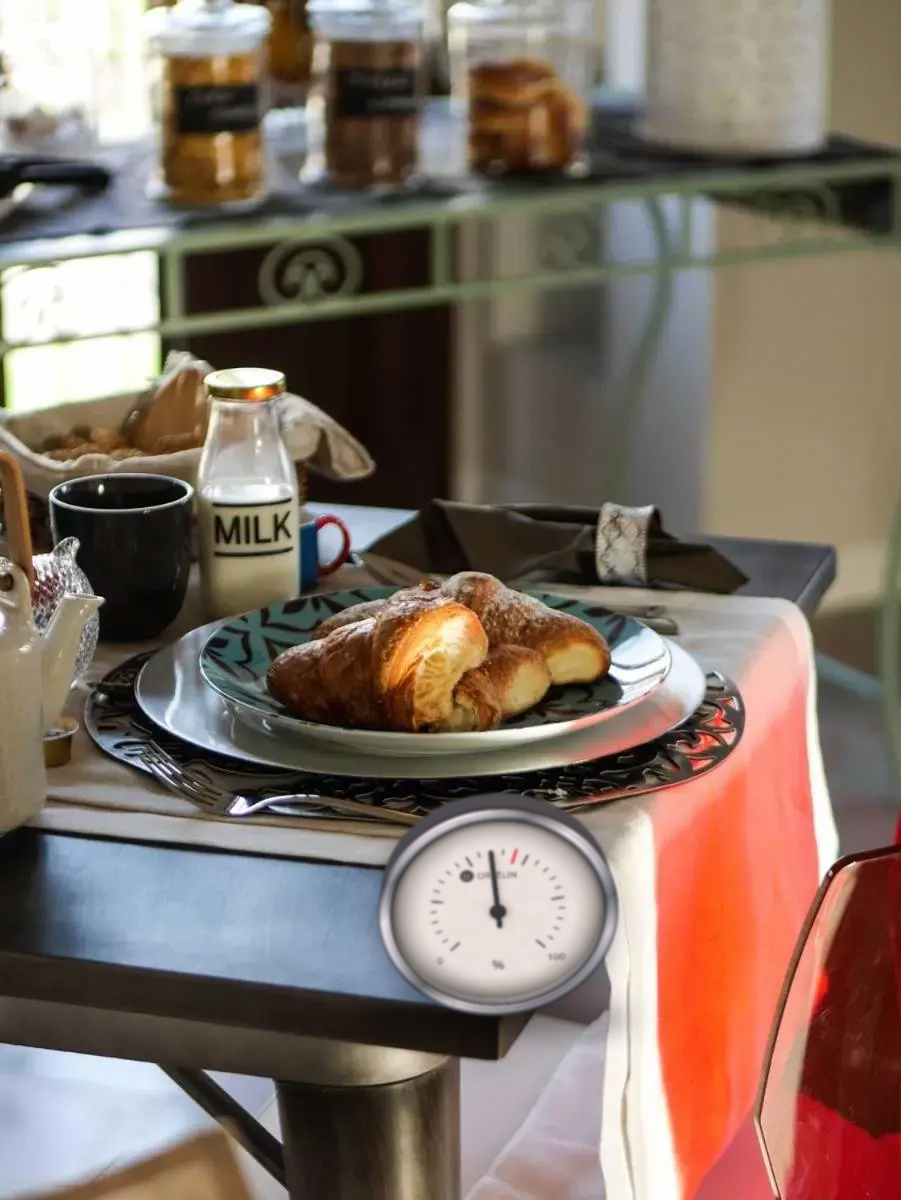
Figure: 48
